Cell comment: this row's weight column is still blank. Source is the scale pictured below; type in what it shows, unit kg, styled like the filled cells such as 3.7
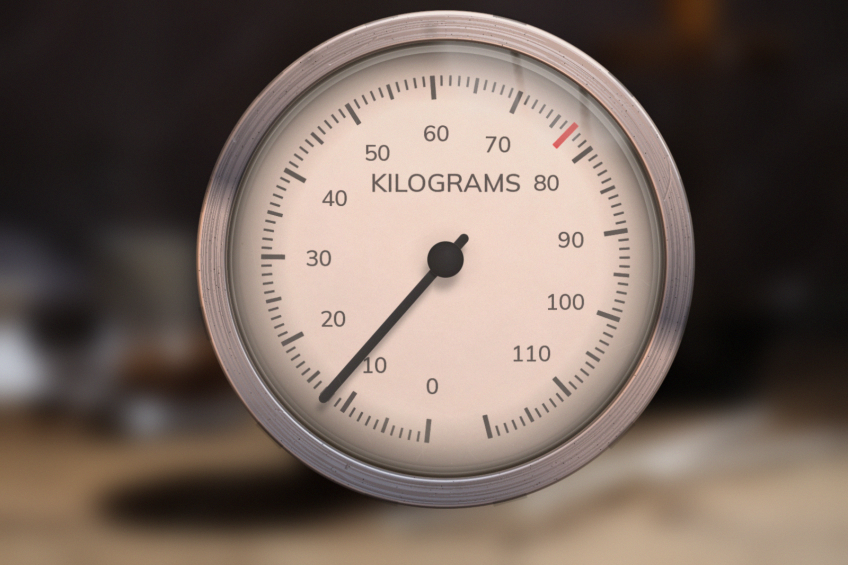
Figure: 12.5
